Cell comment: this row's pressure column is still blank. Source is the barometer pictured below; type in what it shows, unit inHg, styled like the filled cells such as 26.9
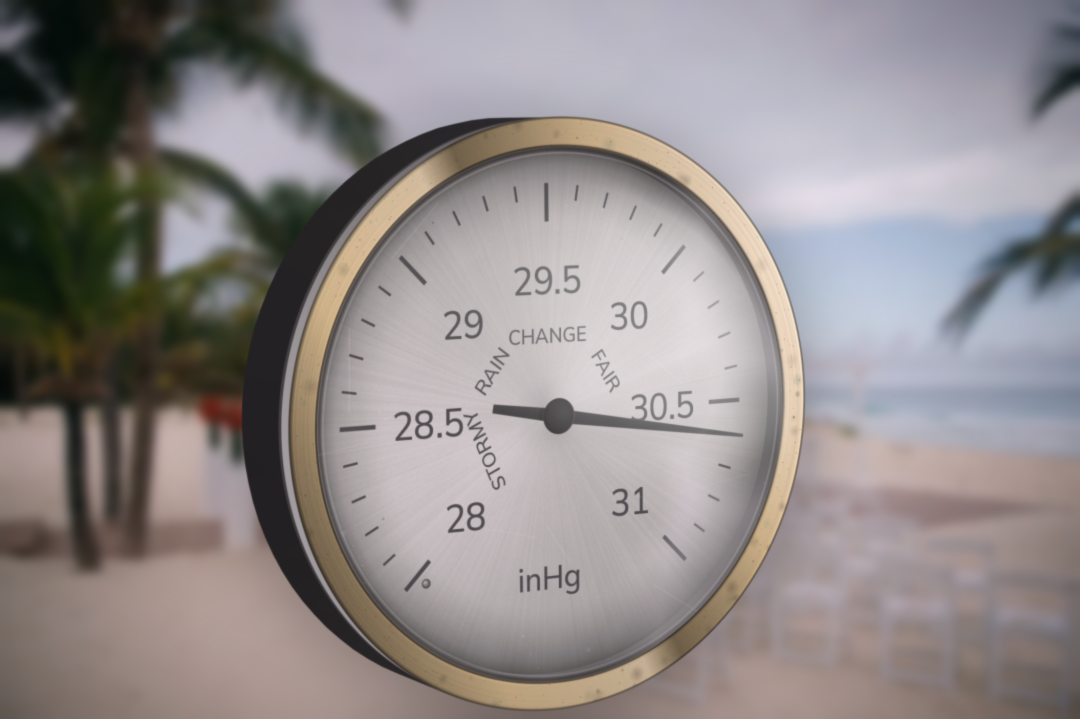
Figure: 30.6
